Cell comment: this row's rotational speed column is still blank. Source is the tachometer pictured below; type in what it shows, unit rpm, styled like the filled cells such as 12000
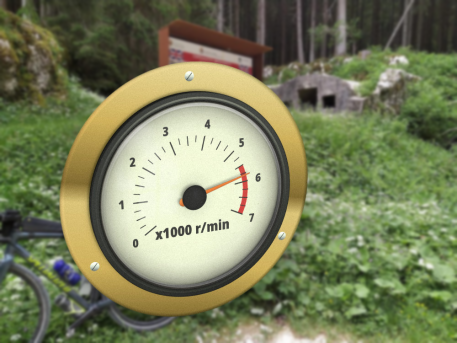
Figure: 5750
